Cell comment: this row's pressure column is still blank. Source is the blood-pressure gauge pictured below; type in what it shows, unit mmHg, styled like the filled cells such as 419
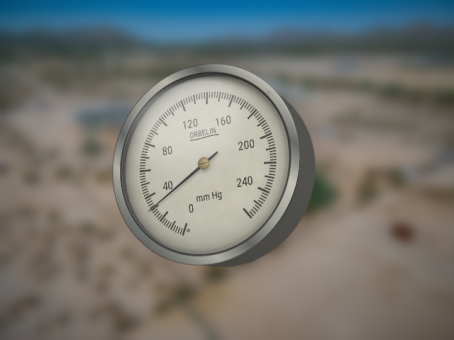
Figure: 30
